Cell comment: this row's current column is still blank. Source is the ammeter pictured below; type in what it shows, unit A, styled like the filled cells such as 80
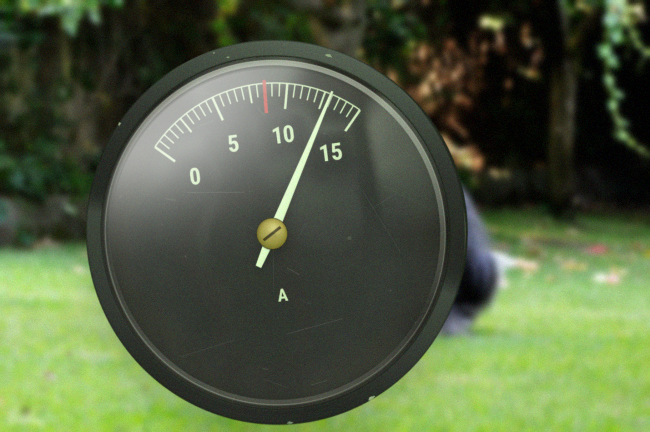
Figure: 13
